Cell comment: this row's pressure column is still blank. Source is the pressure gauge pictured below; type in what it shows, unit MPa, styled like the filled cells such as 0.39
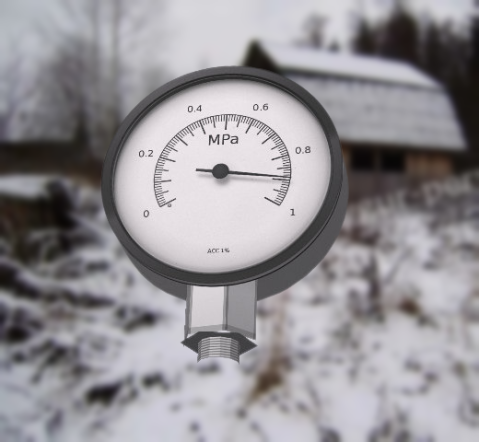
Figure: 0.9
